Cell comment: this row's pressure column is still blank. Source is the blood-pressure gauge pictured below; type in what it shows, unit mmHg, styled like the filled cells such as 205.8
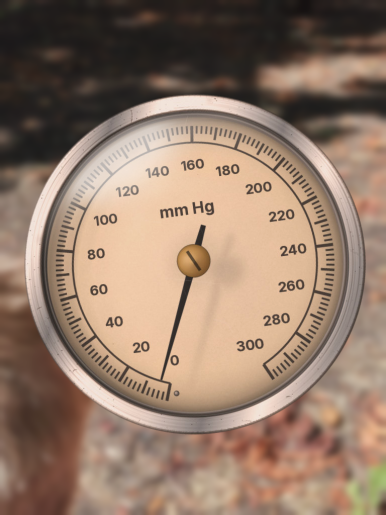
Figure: 4
